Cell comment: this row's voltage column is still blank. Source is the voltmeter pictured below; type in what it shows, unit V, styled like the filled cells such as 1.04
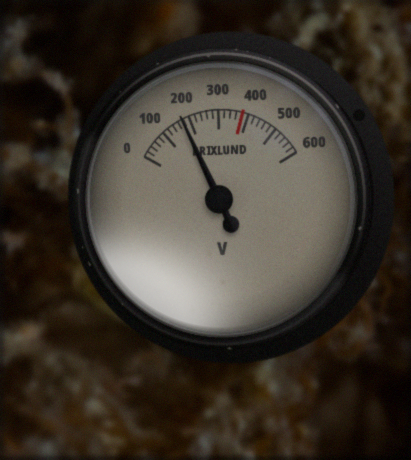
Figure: 180
